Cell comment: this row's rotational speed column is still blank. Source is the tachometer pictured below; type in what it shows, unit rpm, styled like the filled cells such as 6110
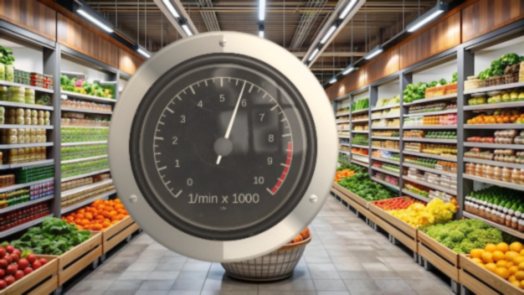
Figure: 5750
